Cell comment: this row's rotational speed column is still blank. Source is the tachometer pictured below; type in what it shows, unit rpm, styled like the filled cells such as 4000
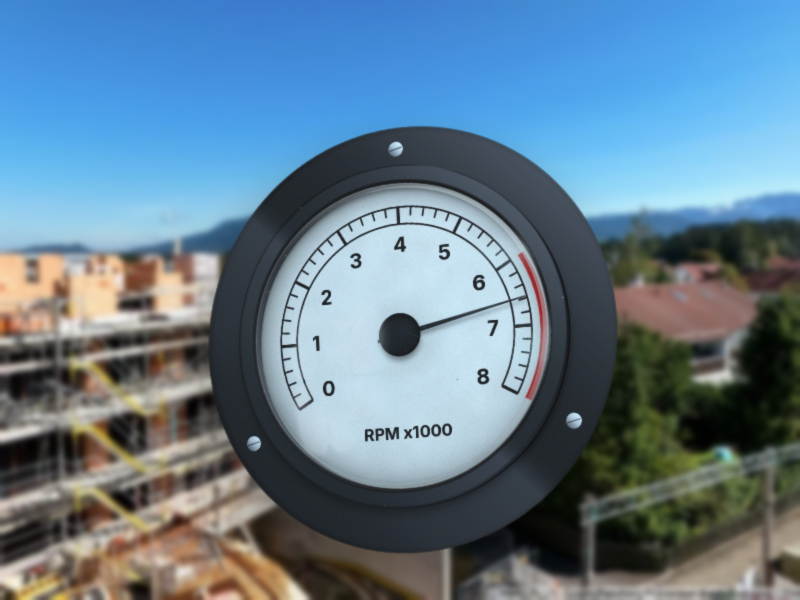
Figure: 6600
